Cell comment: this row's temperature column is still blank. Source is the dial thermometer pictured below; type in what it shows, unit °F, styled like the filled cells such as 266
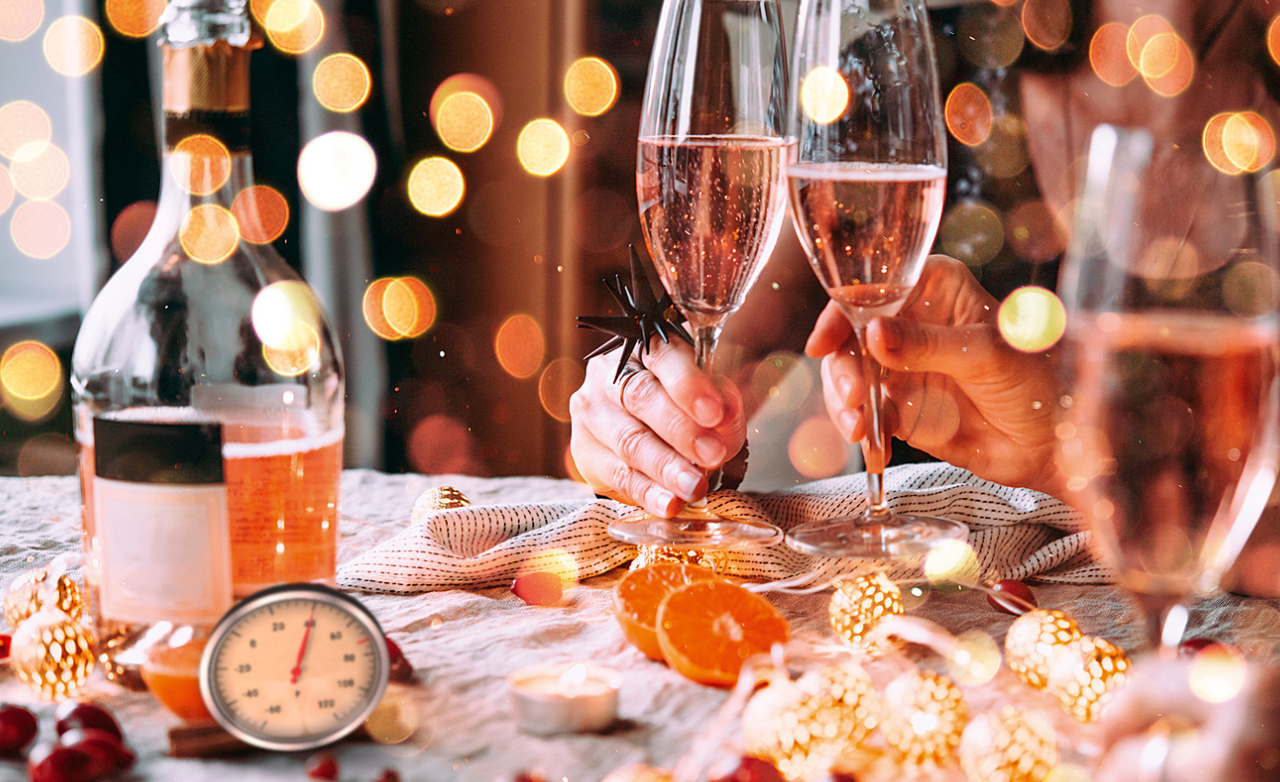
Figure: 40
